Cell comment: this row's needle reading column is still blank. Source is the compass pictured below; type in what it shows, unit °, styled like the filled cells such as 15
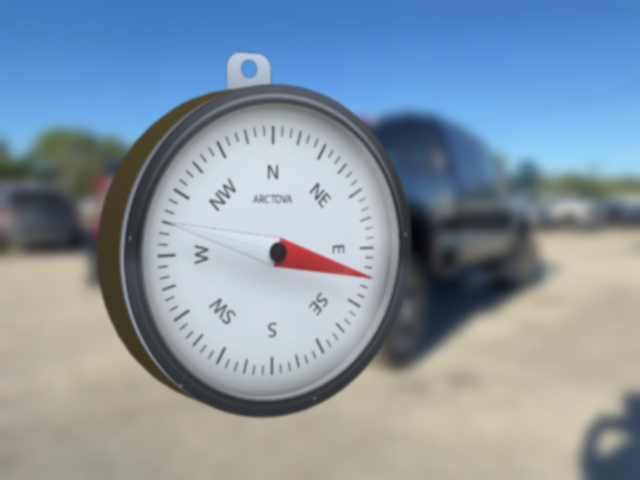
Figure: 105
